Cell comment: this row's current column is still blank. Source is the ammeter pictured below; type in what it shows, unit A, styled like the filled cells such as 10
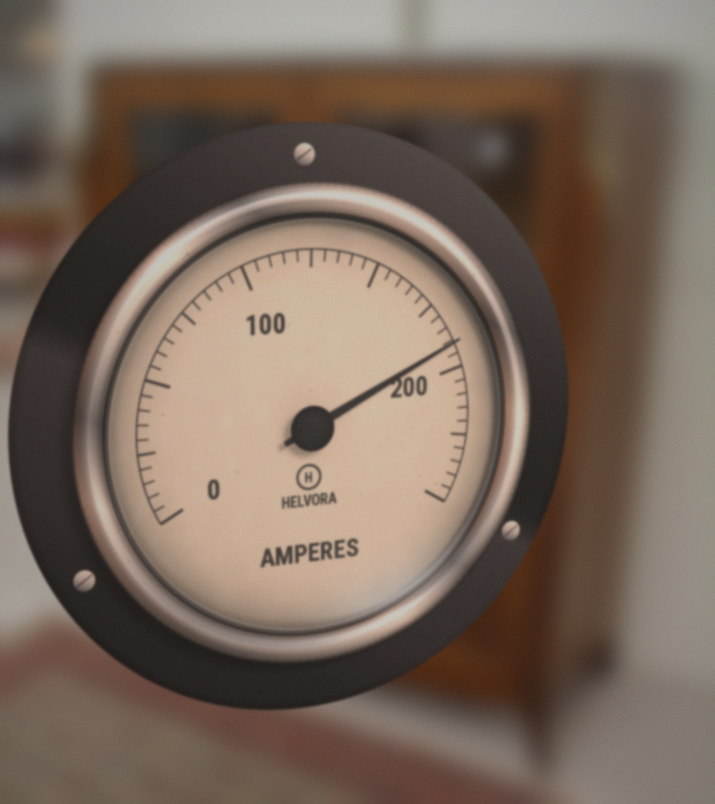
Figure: 190
